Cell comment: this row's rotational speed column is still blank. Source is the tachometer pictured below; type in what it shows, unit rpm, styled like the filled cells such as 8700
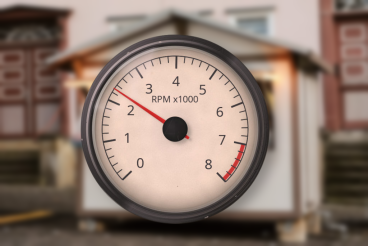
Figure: 2300
